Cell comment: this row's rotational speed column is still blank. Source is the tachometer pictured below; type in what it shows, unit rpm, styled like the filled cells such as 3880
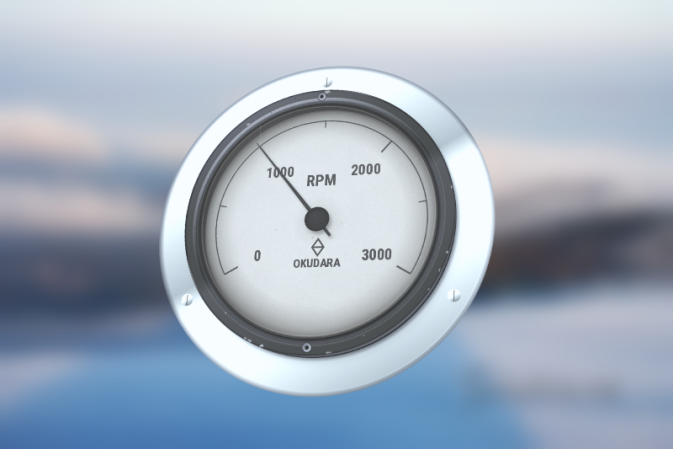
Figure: 1000
